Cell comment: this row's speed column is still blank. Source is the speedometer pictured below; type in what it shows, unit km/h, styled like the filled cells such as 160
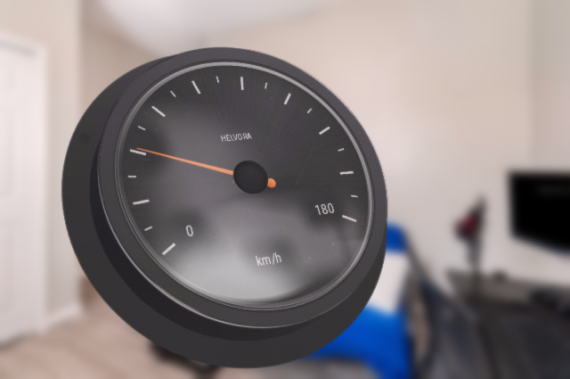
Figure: 40
